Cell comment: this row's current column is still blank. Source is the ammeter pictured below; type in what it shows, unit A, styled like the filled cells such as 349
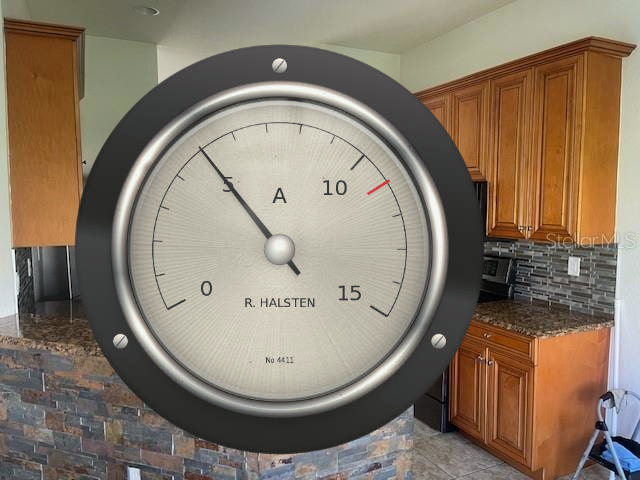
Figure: 5
